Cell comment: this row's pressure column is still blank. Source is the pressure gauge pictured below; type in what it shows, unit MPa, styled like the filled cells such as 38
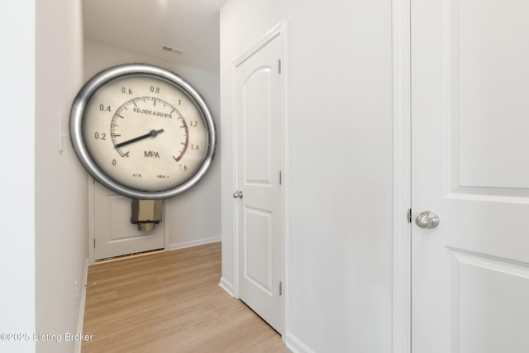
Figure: 0.1
